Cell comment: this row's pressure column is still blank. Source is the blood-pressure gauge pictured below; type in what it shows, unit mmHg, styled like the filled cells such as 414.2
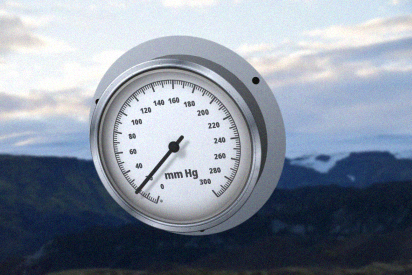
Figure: 20
